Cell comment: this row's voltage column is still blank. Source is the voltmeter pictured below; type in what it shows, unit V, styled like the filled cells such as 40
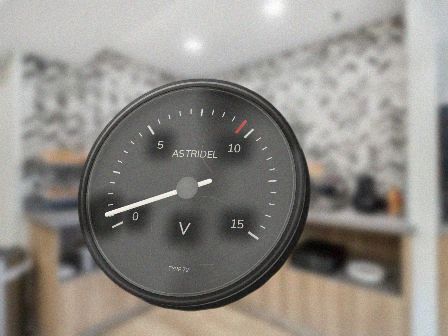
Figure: 0.5
